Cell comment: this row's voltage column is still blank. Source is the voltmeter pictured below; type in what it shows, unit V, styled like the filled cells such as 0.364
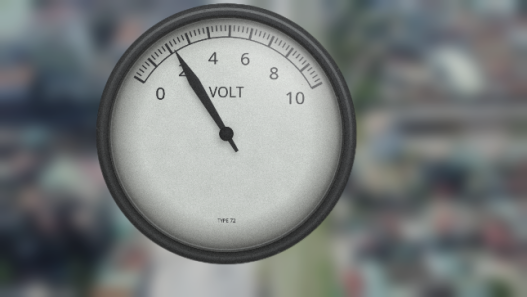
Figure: 2.2
